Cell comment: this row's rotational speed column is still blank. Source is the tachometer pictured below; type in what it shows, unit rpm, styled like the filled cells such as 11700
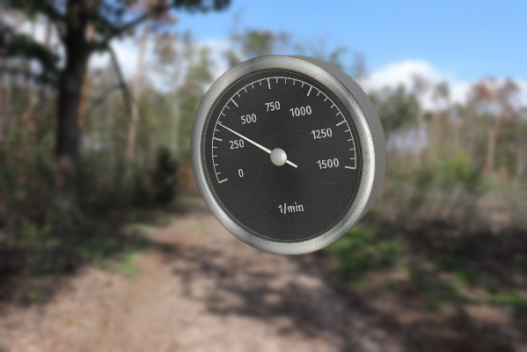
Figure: 350
